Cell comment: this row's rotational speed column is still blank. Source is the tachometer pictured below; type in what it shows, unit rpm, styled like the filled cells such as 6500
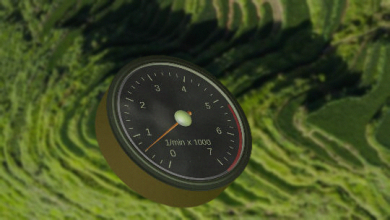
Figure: 600
